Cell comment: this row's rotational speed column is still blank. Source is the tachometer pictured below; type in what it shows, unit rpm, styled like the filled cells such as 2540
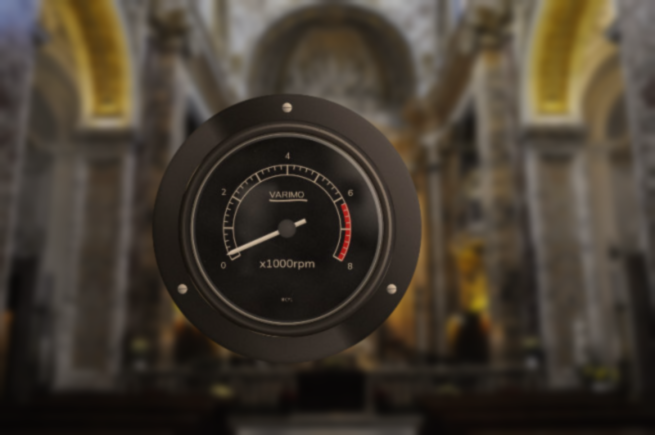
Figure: 200
